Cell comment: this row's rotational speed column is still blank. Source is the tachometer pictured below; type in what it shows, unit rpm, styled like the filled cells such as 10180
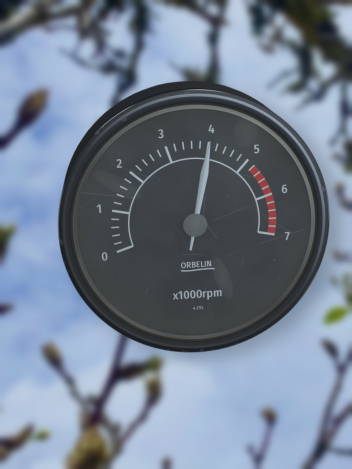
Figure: 4000
